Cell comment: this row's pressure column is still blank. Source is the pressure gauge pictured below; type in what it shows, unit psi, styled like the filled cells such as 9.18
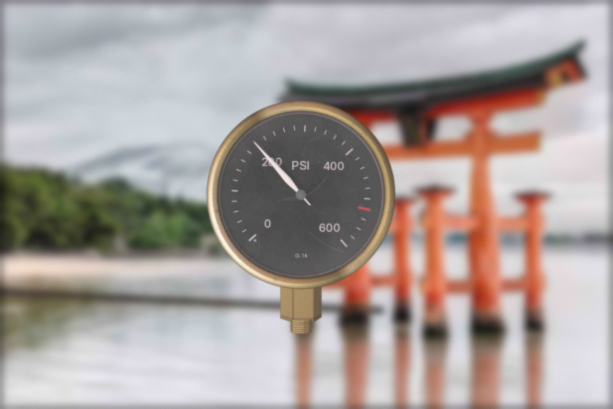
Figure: 200
